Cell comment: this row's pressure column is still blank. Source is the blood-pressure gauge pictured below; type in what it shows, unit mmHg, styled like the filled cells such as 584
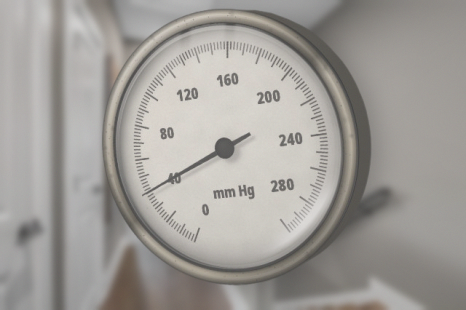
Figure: 40
